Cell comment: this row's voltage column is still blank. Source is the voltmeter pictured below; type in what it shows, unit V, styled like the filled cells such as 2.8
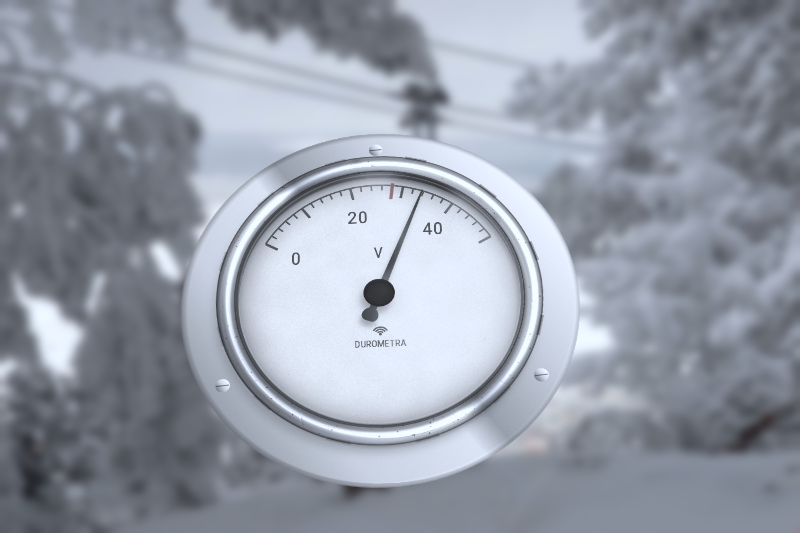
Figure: 34
